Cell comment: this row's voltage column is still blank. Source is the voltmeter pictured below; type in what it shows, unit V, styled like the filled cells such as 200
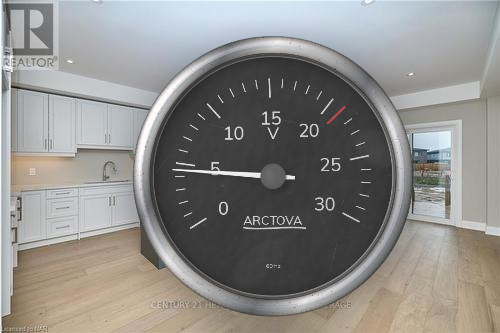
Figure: 4.5
